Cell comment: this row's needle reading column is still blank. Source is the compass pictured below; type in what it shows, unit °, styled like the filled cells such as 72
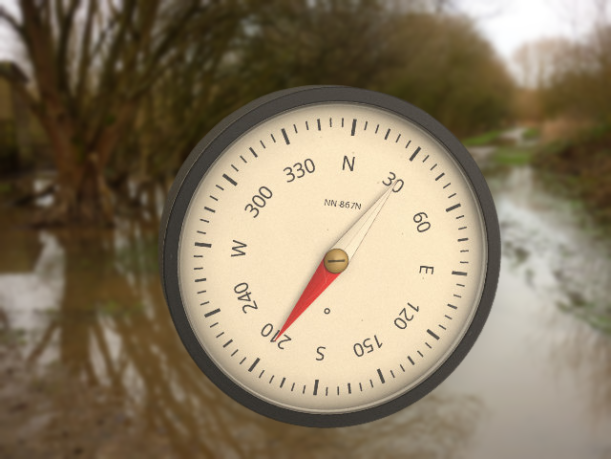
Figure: 210
